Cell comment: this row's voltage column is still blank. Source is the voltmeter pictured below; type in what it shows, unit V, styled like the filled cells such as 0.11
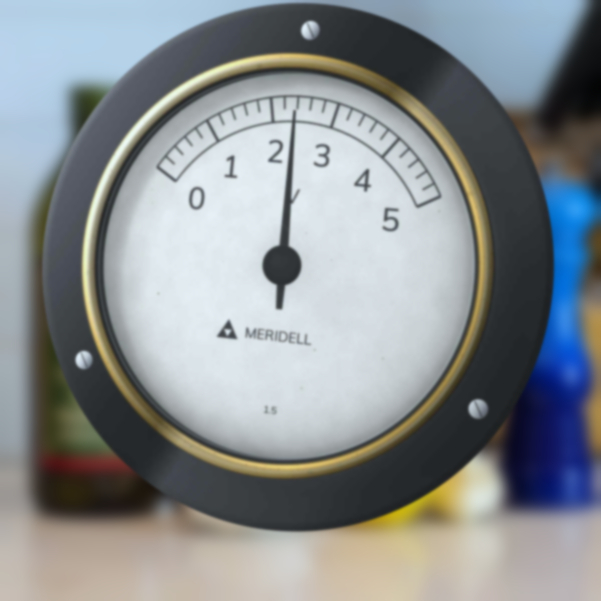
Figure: 2.4
